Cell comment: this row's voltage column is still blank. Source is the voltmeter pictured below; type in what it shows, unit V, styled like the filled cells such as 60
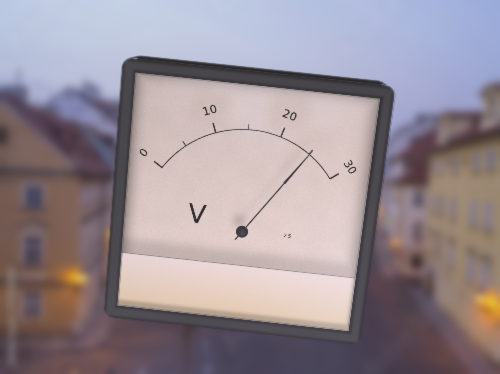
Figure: 25
